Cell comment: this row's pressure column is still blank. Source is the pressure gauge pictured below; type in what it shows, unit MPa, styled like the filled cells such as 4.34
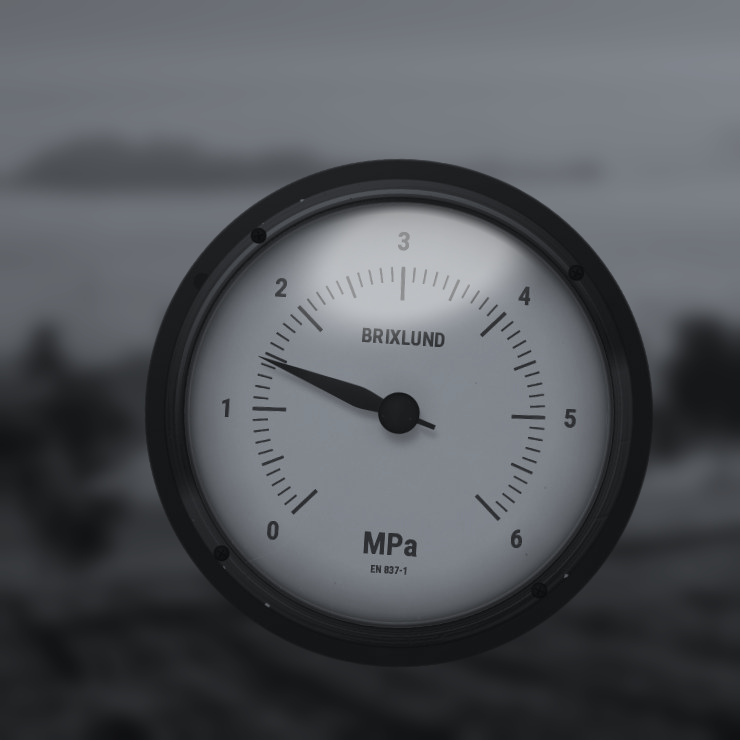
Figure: 1.45
